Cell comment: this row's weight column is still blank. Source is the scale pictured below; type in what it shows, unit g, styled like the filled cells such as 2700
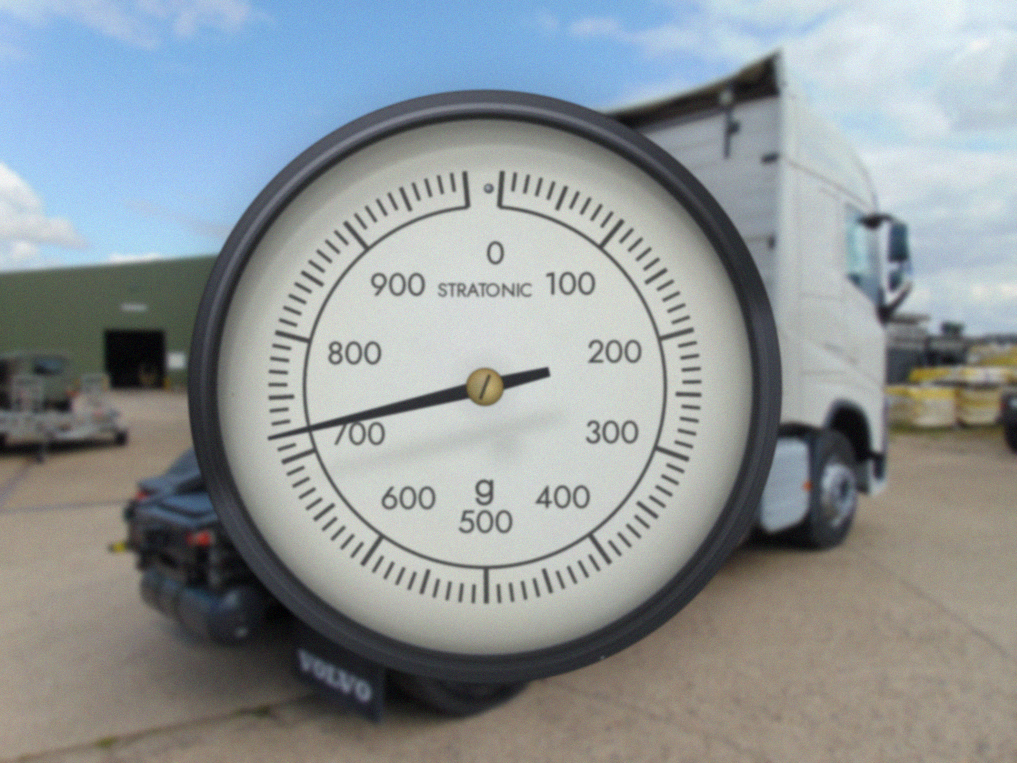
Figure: 720
